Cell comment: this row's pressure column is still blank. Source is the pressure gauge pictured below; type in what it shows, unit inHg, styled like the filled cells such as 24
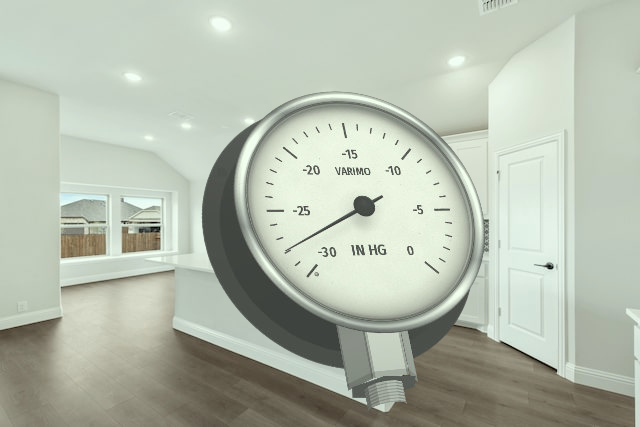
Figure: -28
